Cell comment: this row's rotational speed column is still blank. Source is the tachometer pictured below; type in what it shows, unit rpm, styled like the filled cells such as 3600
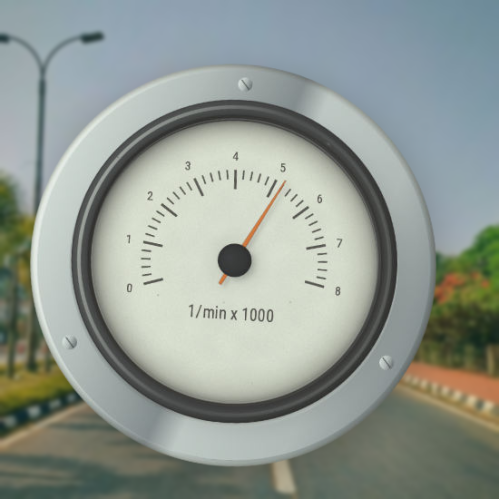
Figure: 5200
